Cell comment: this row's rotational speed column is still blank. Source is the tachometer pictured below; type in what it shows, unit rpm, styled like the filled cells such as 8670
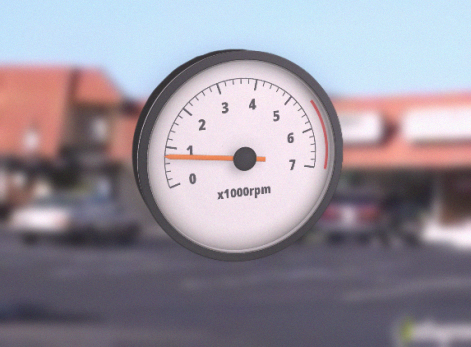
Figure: 800
